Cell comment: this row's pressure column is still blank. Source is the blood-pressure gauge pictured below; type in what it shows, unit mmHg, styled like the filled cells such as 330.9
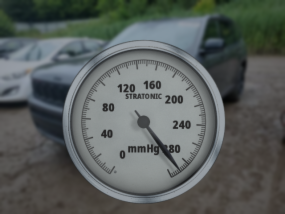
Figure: 290
